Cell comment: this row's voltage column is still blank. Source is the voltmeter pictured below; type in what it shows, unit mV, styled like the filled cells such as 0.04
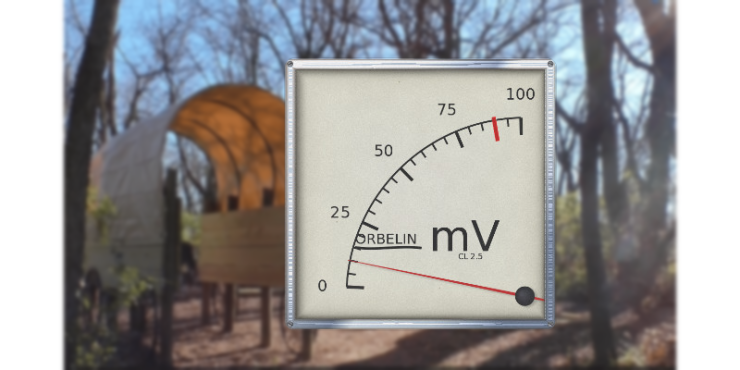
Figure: 10
